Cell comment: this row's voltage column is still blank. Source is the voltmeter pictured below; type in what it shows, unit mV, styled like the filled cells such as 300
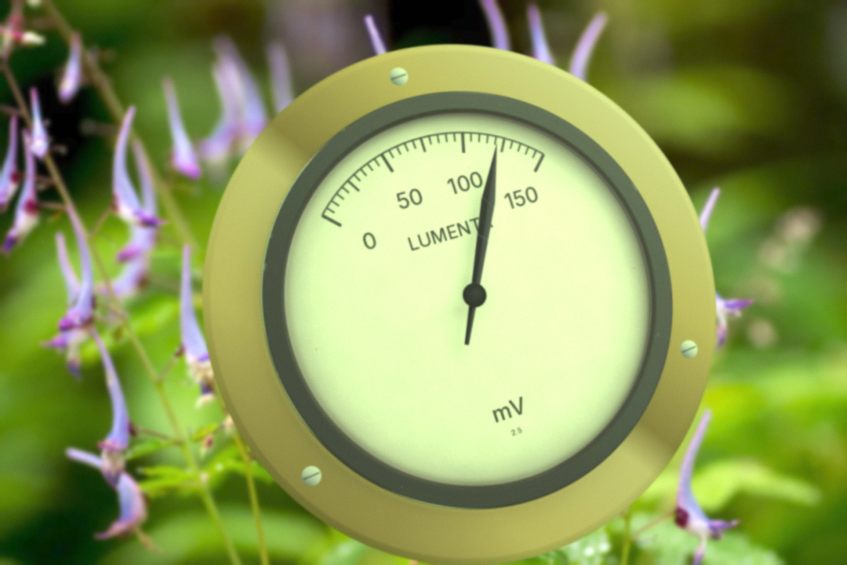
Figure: 120
